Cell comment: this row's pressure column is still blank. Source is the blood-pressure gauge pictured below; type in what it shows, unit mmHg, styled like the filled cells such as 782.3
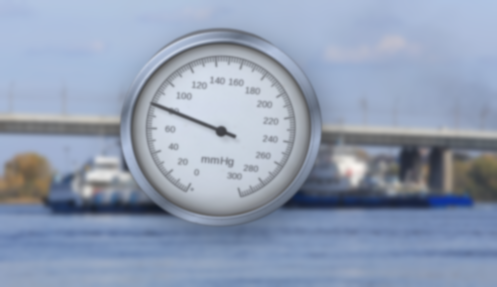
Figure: 80
